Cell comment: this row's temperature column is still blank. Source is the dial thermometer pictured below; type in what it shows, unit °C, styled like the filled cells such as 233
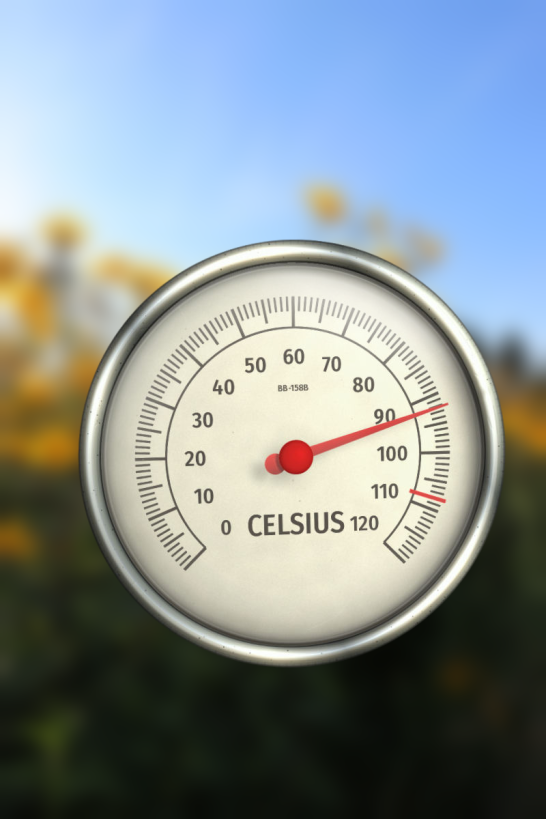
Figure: 92
